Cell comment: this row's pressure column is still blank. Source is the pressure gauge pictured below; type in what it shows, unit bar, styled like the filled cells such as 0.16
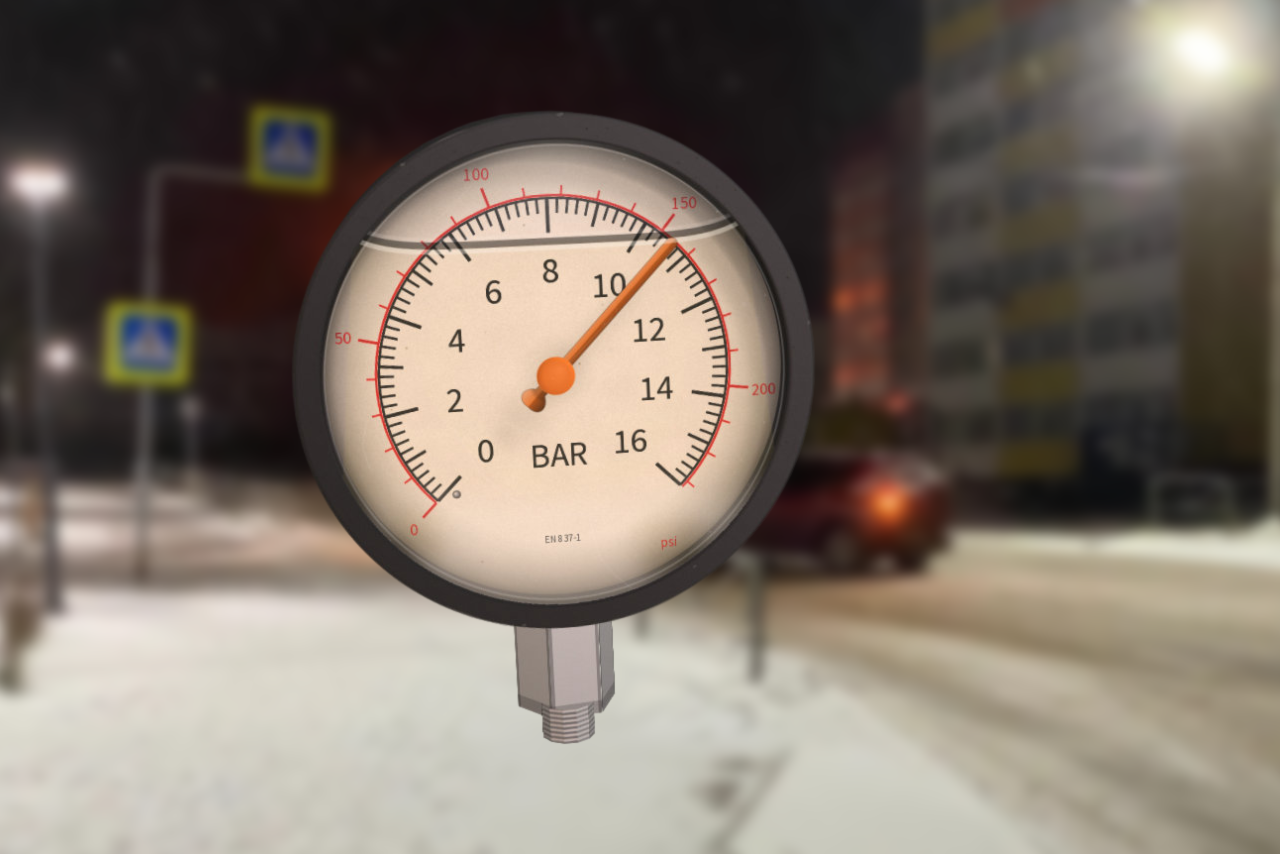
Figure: 10.6
